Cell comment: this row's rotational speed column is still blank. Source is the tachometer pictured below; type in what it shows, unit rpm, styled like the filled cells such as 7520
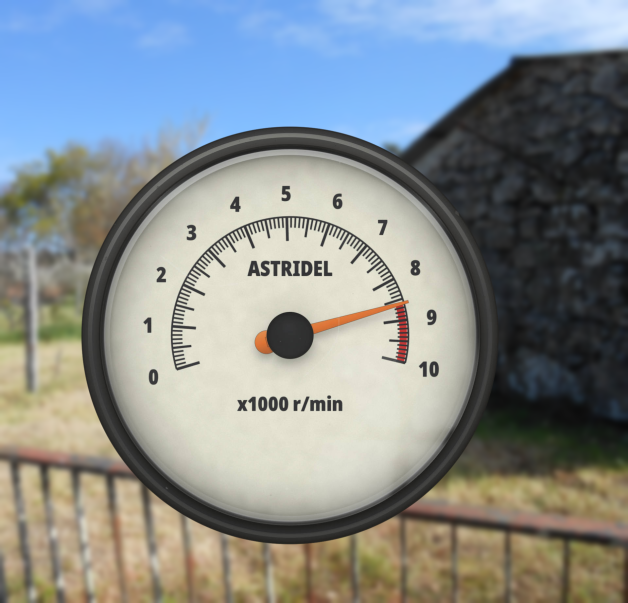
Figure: 8600
